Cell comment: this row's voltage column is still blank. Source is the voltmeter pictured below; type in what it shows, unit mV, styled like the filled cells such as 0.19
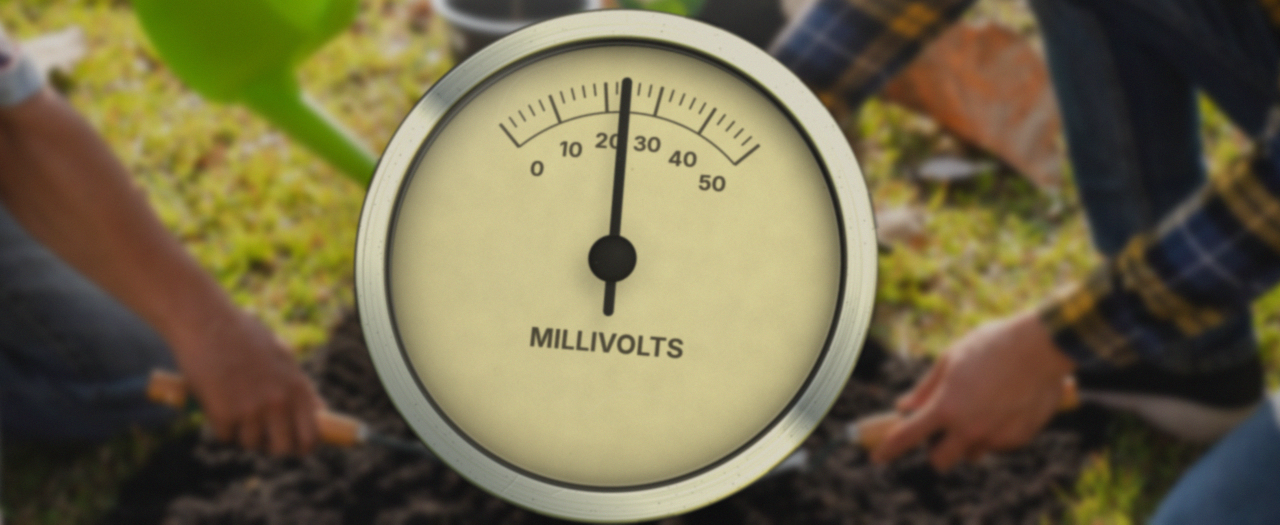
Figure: 24
